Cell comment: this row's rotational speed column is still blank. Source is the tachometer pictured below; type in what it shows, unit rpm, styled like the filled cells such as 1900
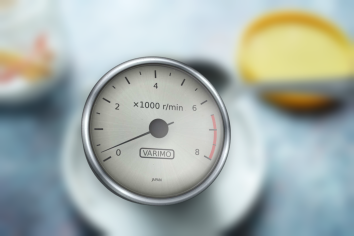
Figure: 250
